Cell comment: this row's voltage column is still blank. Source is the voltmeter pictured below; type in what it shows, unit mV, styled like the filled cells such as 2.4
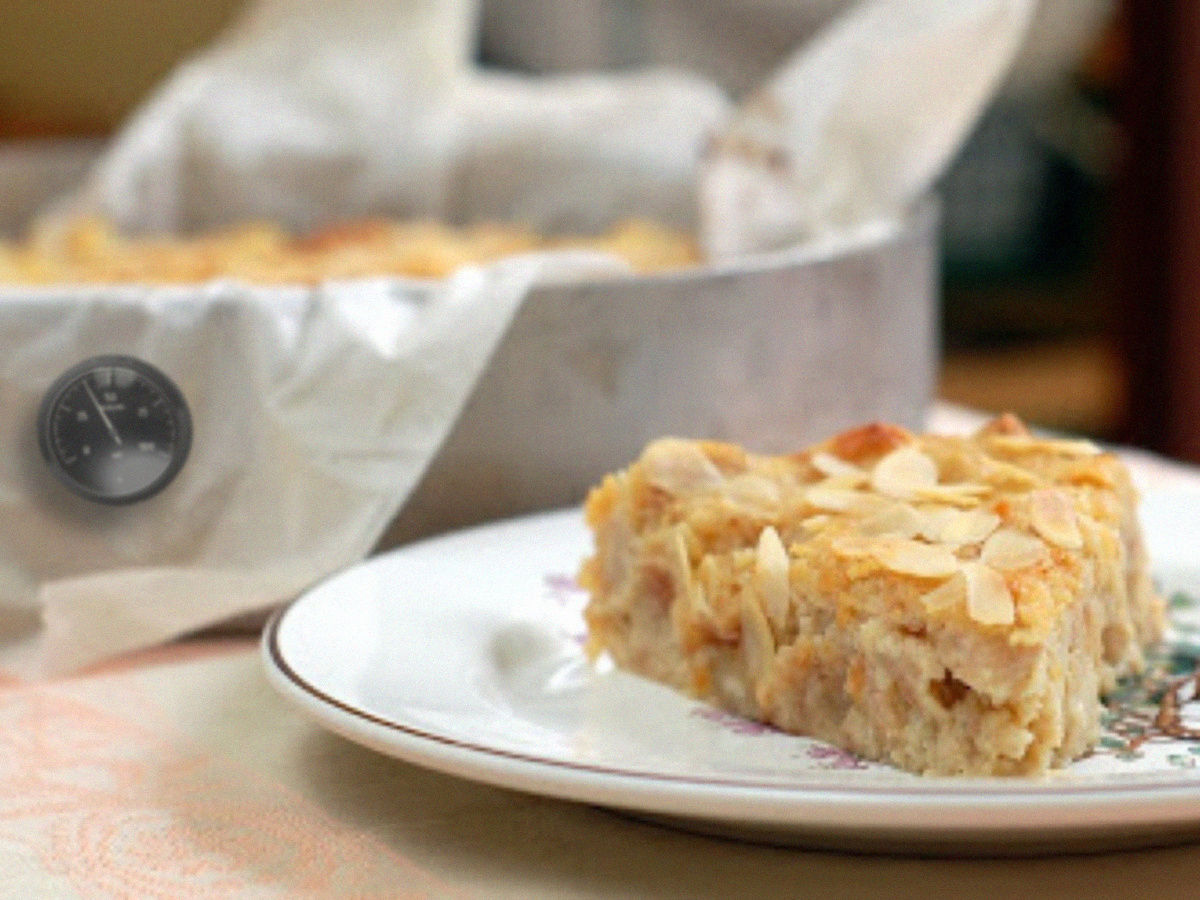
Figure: 40
